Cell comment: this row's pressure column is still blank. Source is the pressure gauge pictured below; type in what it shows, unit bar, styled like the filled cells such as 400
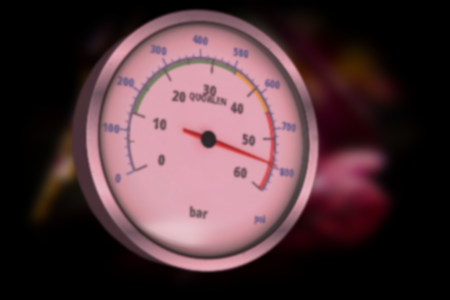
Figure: 55
